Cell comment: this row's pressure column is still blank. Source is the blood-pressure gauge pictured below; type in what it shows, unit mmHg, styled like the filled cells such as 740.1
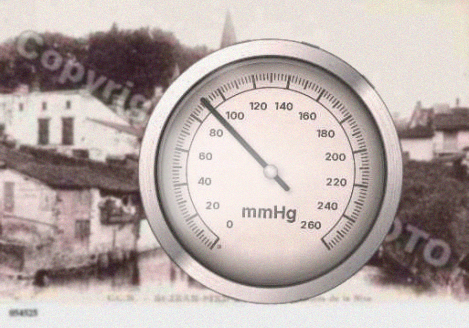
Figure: 90
